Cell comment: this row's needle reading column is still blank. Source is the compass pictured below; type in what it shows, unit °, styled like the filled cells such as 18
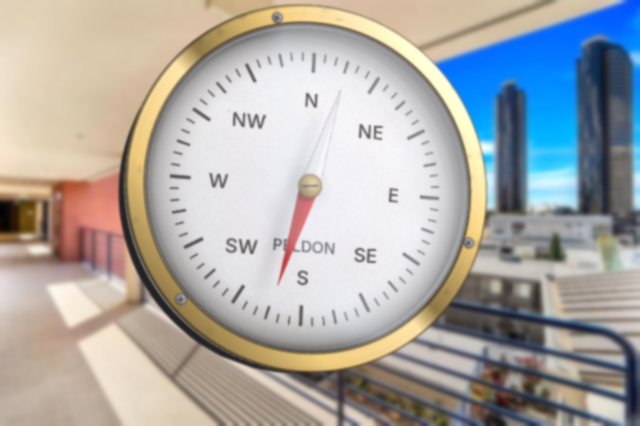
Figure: 195
